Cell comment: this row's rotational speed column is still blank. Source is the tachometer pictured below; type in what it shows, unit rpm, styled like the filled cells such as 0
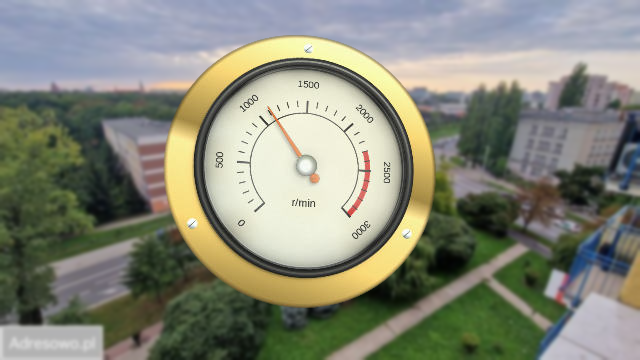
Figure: 1100
